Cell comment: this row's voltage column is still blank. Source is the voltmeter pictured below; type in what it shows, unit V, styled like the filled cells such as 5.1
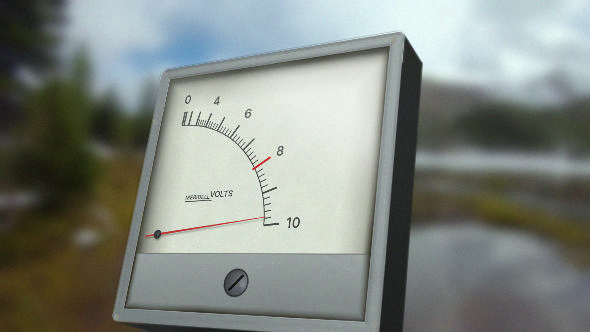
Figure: 9.8
